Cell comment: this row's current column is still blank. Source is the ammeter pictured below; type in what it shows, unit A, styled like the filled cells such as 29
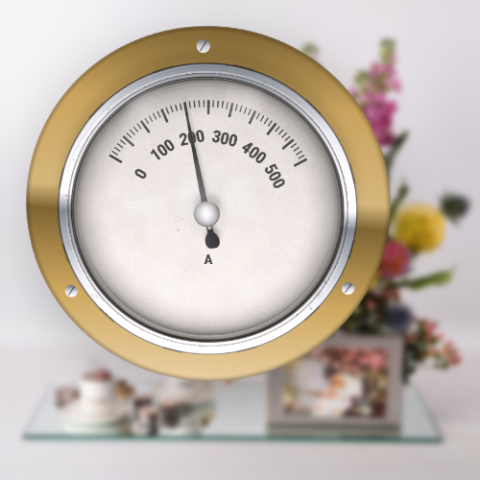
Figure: 200
